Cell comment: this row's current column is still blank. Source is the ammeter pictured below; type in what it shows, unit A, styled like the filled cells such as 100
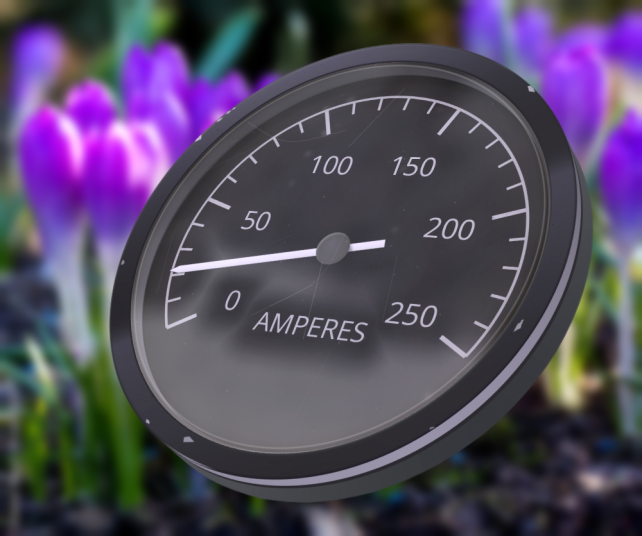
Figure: 20
